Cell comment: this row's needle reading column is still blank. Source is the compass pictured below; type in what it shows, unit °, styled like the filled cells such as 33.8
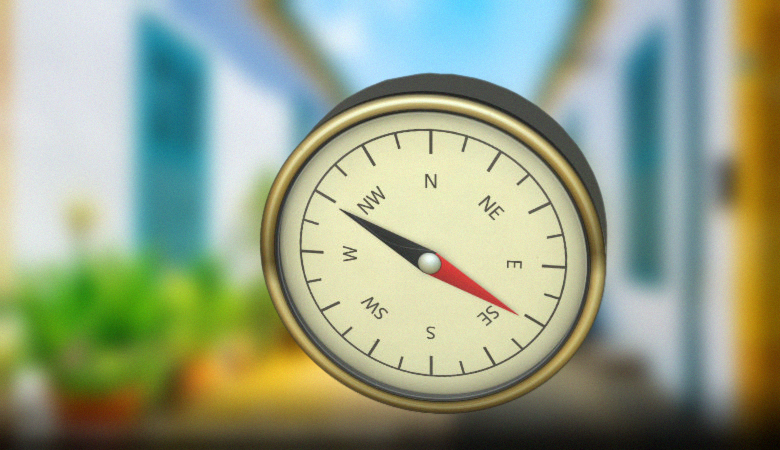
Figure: 120
